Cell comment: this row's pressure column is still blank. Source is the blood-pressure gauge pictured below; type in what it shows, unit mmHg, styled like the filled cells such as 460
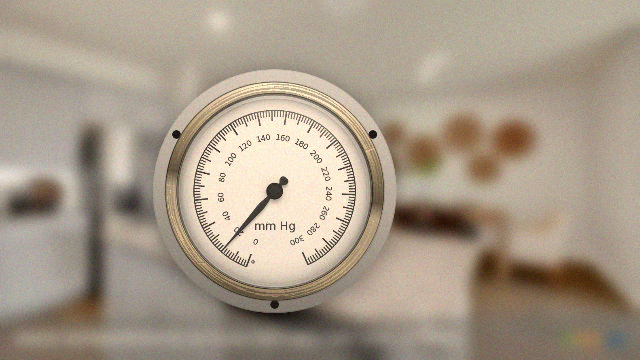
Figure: 20
